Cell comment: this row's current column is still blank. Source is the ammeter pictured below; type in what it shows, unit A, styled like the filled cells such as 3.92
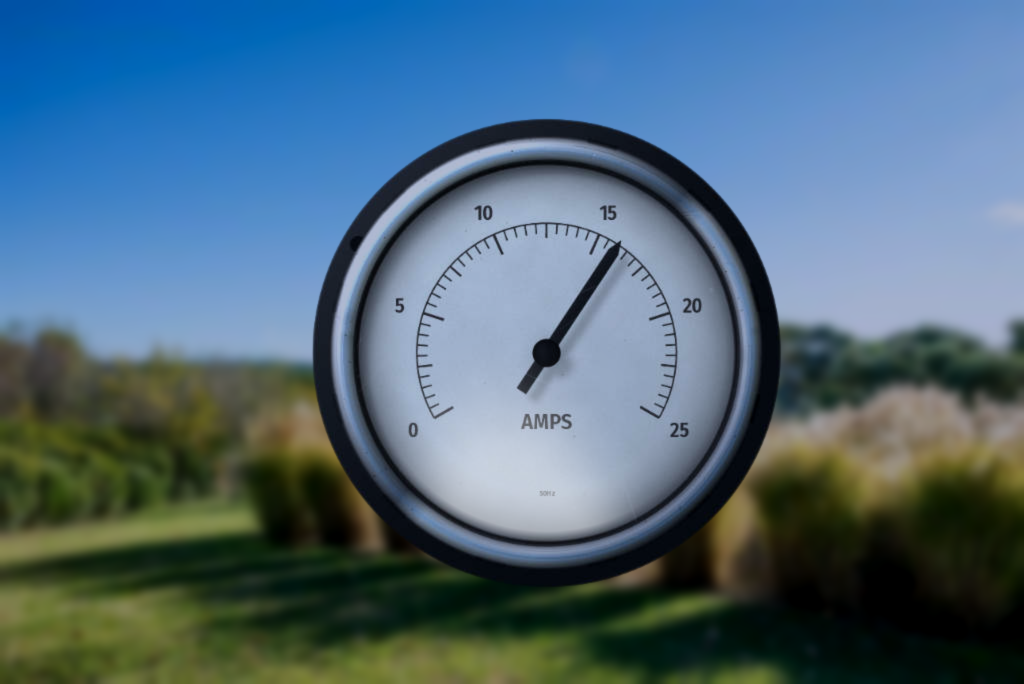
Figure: 16
